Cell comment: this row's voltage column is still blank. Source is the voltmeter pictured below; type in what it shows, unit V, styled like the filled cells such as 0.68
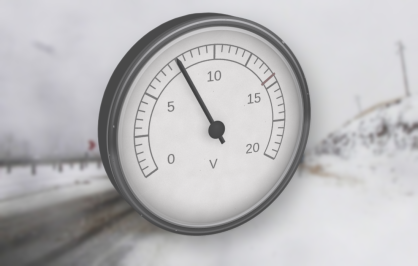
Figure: 7.5
